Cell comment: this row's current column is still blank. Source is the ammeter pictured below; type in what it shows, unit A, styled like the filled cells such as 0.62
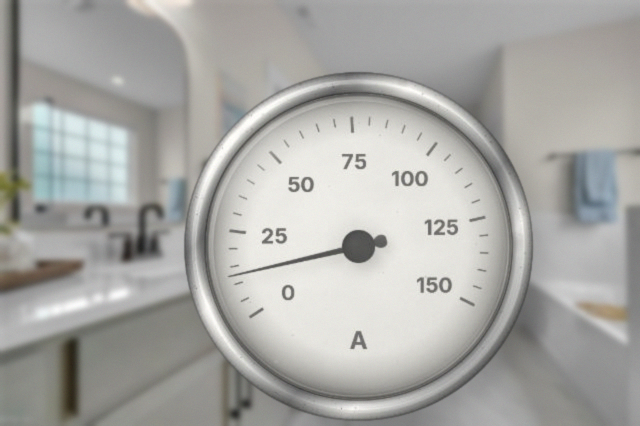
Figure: 12.5
